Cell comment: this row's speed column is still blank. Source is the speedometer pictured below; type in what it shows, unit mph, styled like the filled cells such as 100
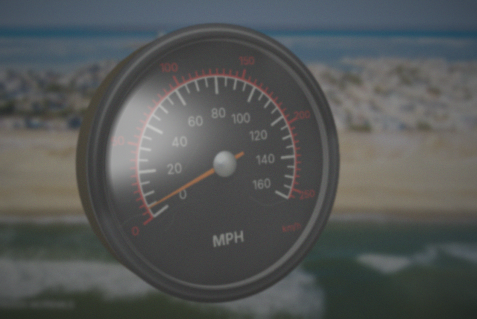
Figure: 5
